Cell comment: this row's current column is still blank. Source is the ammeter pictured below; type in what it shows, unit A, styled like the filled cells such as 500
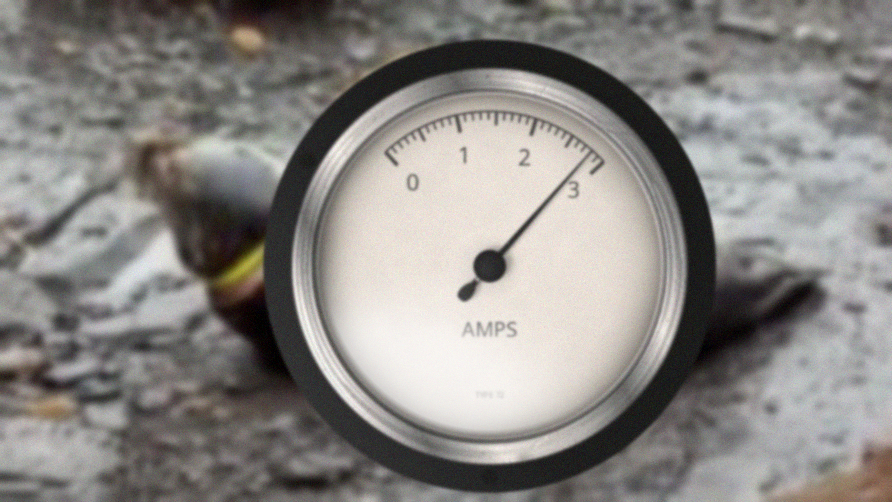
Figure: 2.8
